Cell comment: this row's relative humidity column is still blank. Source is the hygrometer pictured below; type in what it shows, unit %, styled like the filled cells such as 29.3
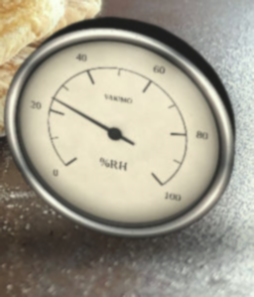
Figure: 25
